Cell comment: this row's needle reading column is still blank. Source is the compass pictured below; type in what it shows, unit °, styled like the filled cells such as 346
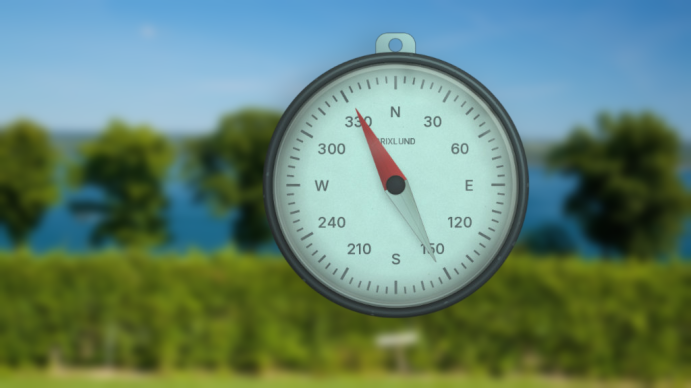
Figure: 332.5
